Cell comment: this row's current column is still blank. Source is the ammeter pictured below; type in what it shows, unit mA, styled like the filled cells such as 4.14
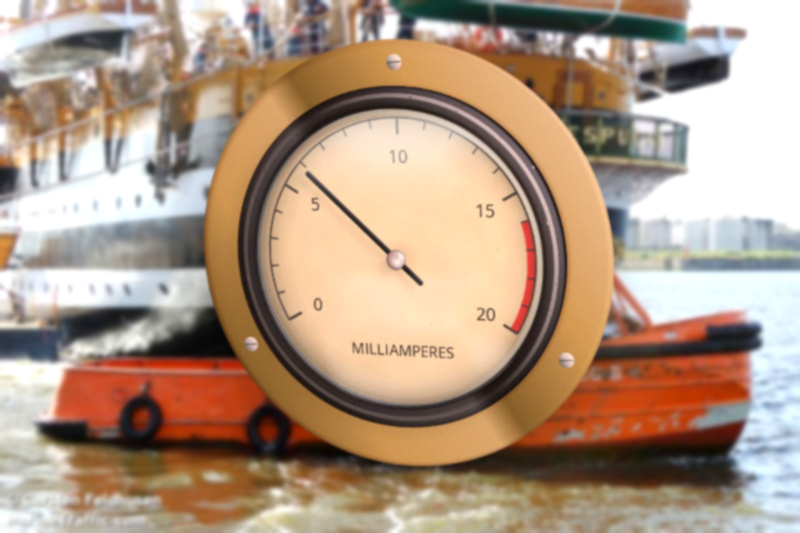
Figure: 6
